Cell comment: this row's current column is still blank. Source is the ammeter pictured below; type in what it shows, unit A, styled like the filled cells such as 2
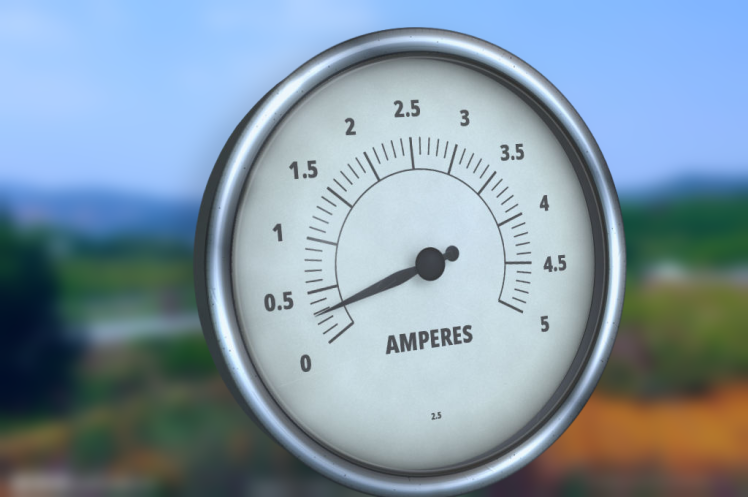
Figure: 0.3
